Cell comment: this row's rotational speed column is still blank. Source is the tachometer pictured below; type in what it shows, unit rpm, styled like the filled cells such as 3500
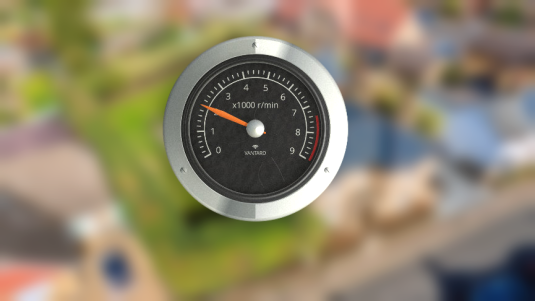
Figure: 2000
